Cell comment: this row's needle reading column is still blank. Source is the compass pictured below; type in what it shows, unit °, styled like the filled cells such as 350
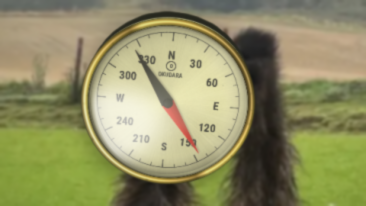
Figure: 145
